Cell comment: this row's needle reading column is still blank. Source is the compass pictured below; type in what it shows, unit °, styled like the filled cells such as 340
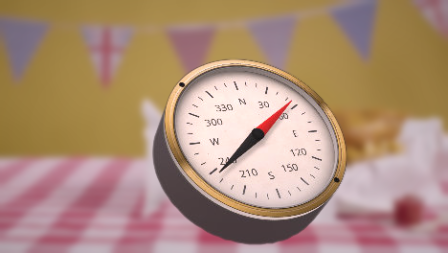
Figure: 55
